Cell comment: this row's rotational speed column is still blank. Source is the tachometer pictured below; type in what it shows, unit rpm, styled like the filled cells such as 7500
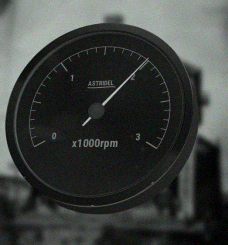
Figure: 2000
